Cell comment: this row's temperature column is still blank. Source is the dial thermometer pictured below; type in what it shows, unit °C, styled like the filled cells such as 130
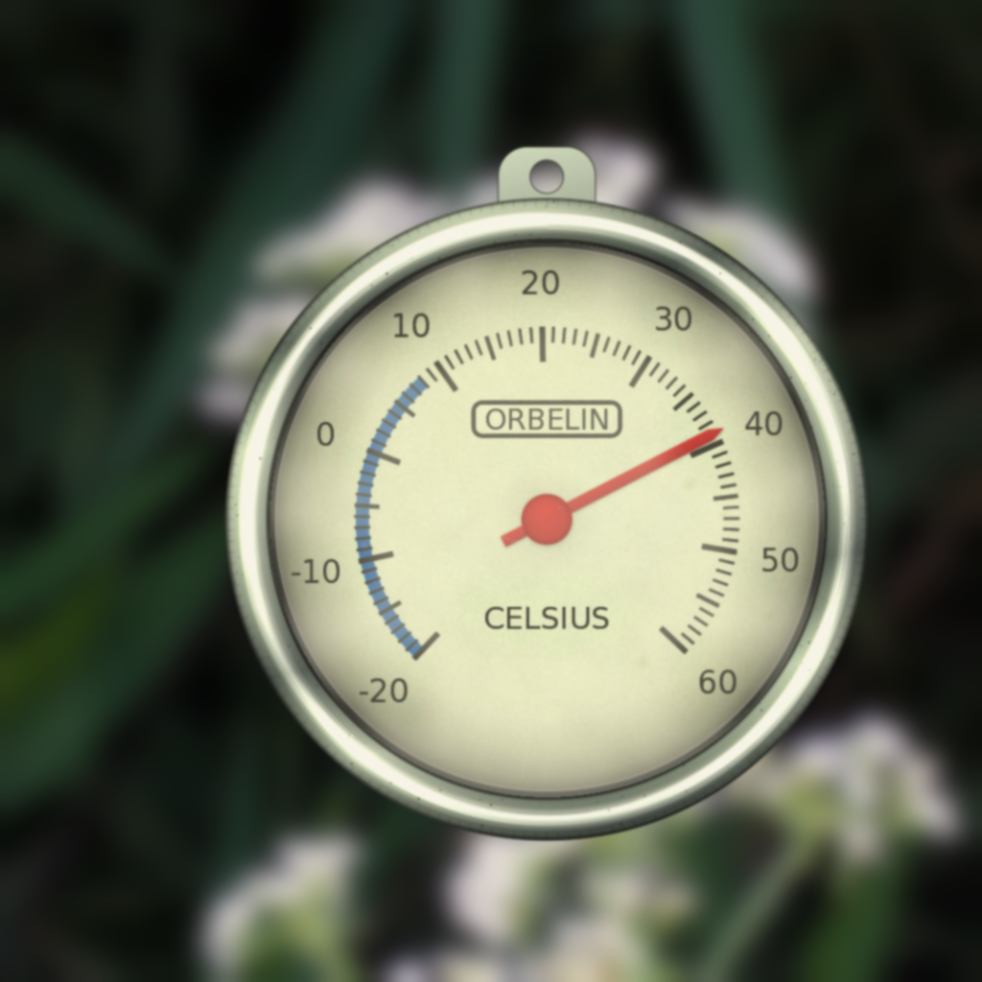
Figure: 39
